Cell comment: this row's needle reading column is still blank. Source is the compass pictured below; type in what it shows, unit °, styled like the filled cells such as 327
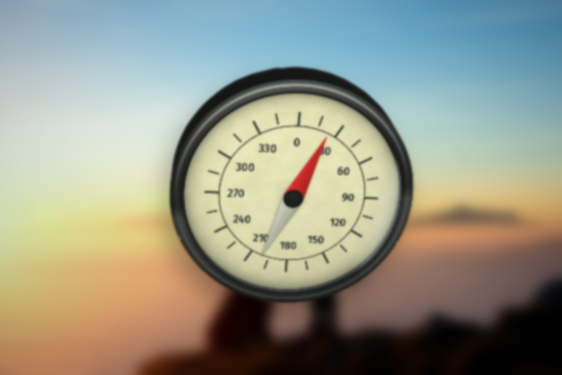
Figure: 22.5
